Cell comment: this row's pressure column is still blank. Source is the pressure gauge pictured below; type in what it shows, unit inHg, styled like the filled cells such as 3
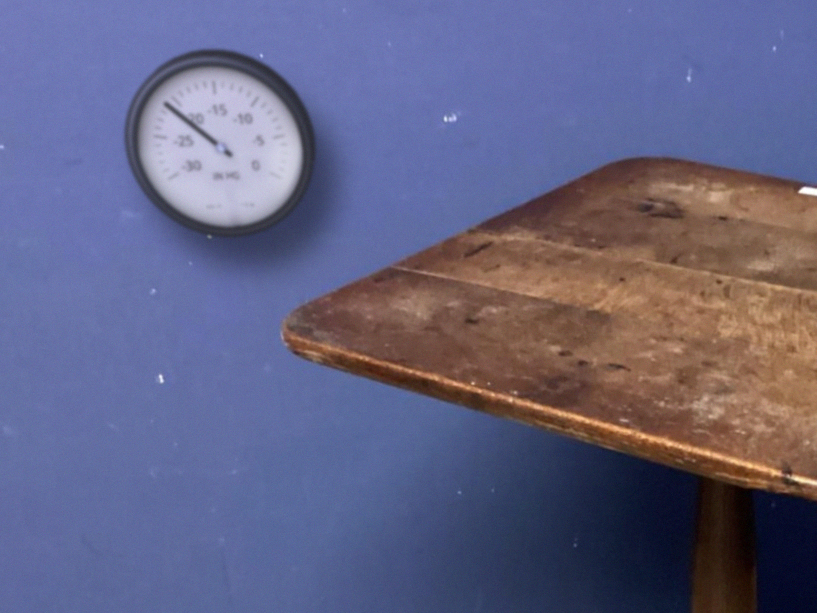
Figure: -21
